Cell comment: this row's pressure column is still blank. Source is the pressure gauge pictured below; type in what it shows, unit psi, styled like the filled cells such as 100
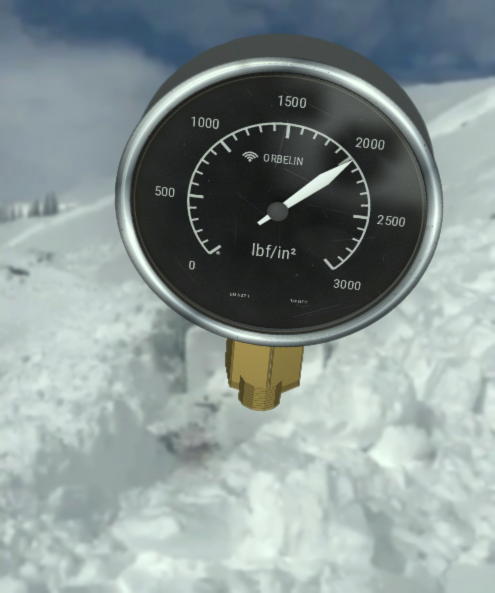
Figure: 2000
